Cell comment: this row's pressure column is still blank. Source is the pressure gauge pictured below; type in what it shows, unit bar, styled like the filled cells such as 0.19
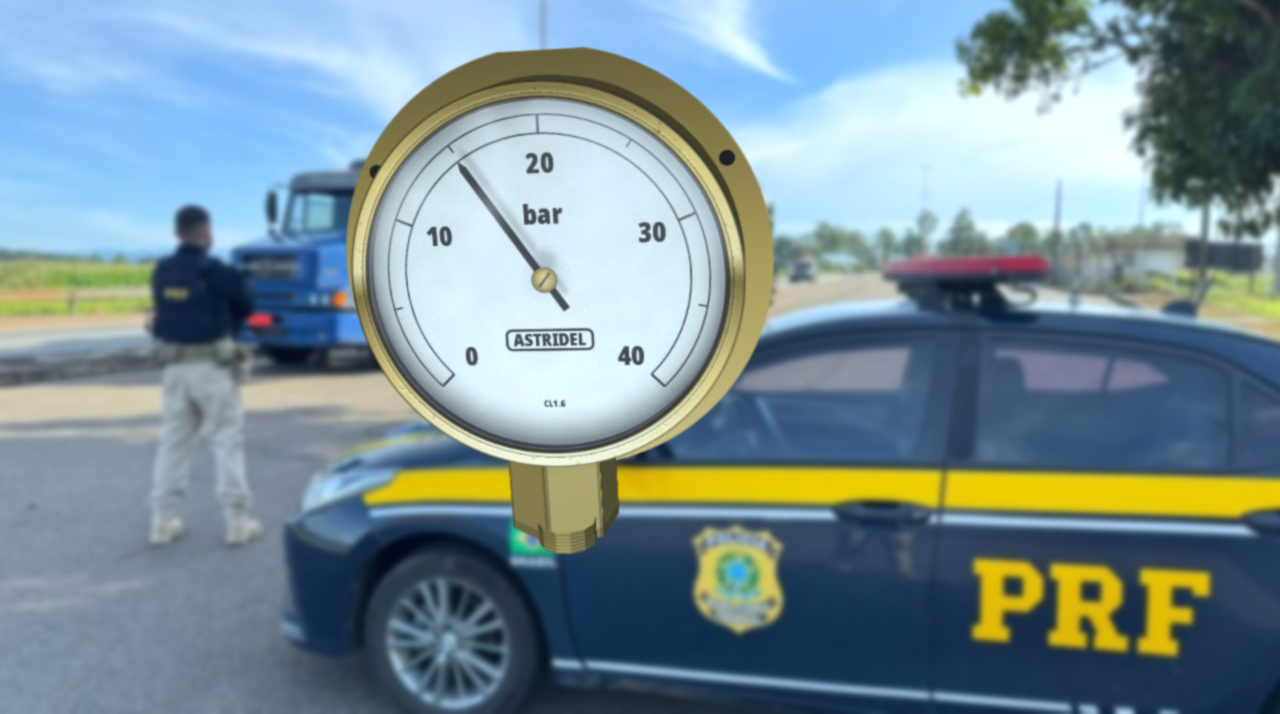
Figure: 15
